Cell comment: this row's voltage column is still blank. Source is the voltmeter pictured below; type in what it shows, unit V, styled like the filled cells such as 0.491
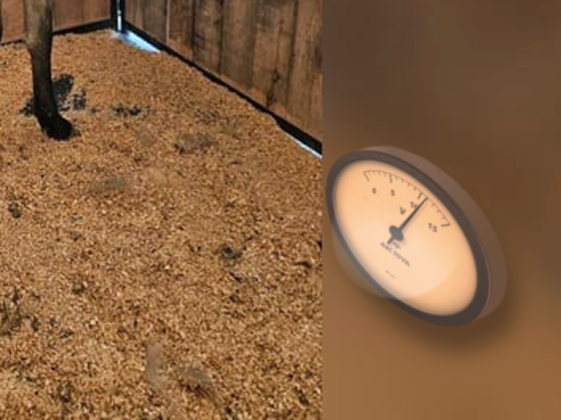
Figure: 11
